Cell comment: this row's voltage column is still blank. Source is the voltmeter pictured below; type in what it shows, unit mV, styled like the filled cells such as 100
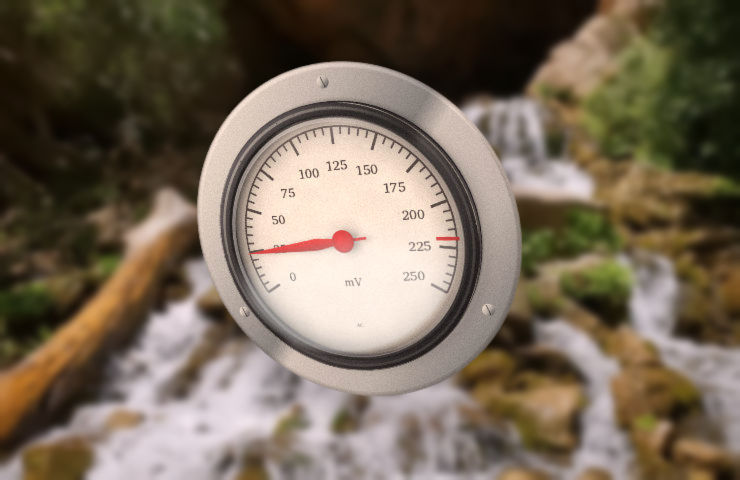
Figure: 25
